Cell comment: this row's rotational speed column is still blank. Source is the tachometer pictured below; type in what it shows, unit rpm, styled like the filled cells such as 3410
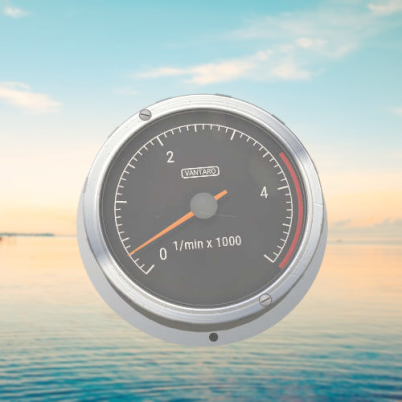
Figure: 300
